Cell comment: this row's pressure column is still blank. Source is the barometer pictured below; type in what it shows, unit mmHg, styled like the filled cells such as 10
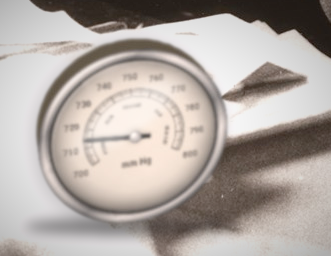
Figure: 715
